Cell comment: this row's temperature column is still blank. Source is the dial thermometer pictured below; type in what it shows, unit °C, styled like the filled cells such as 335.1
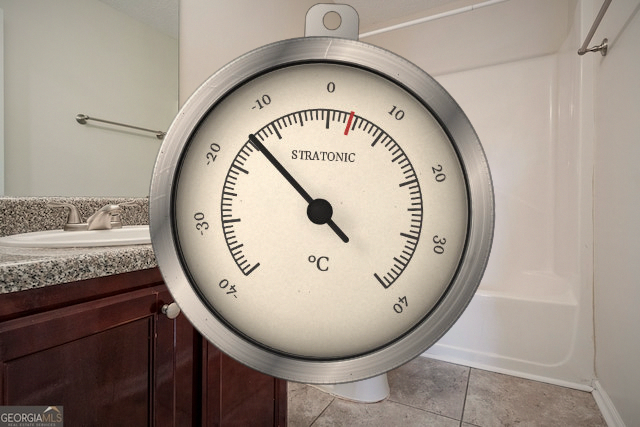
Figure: -14
